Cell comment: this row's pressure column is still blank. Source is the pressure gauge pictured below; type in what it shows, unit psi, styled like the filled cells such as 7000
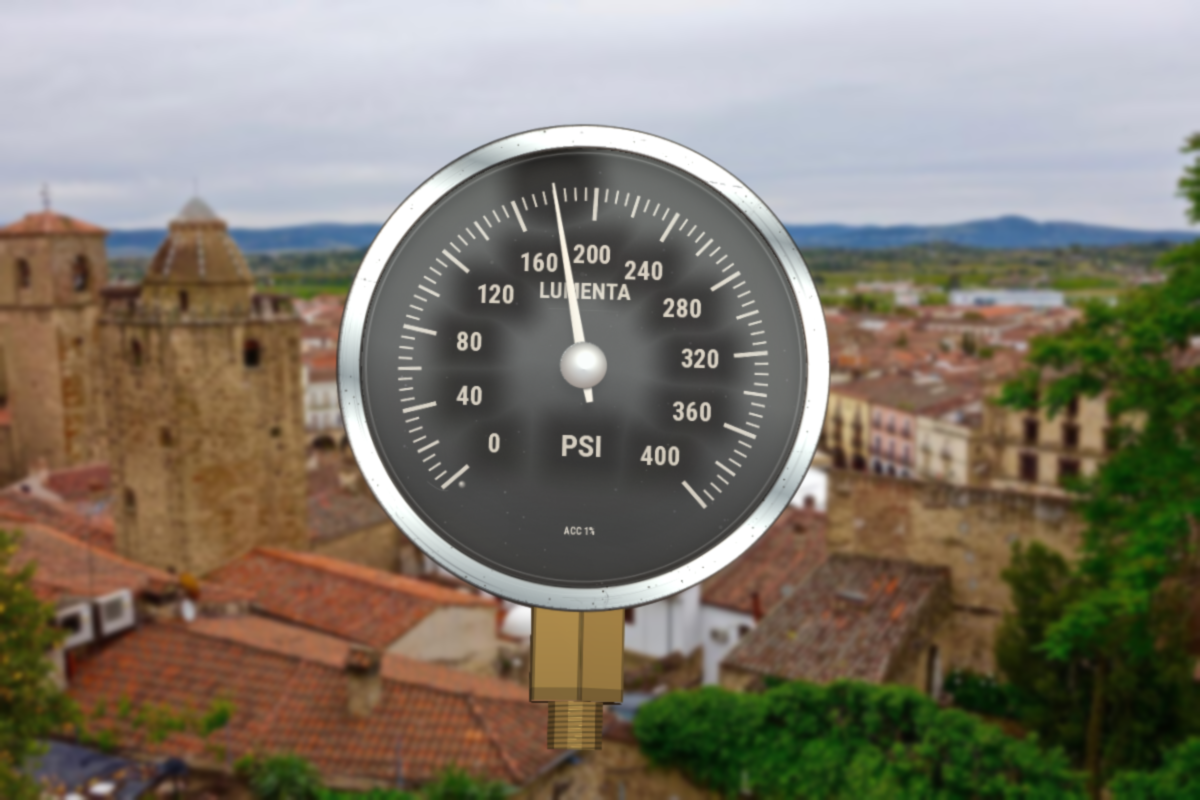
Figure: 180
